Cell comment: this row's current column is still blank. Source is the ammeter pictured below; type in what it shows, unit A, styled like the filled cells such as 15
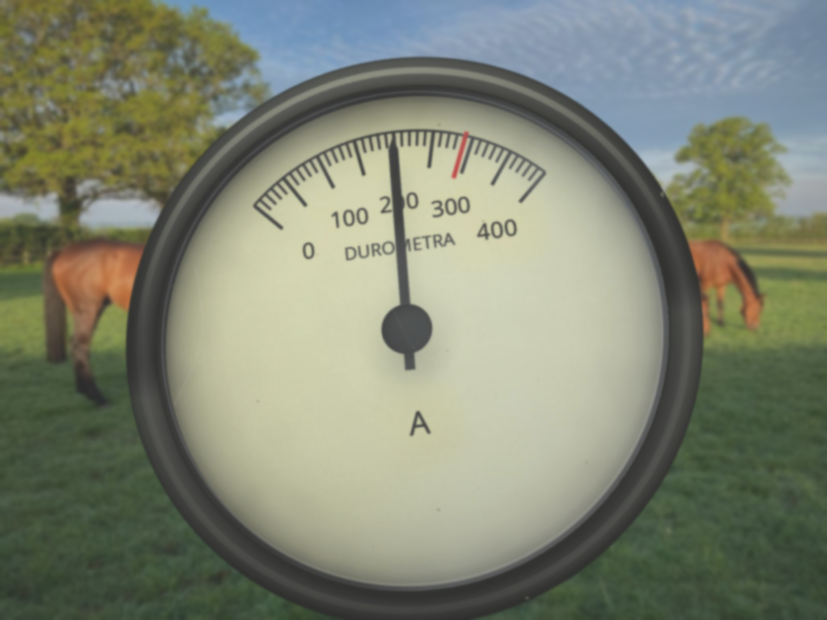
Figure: 200
